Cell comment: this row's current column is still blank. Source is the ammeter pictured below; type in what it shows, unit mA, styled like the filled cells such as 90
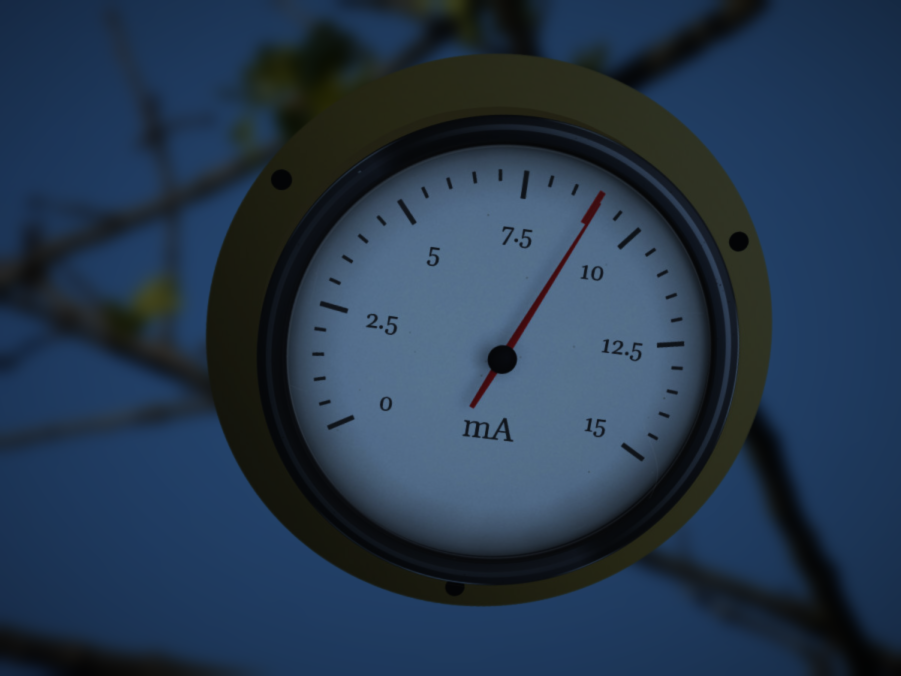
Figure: 9
